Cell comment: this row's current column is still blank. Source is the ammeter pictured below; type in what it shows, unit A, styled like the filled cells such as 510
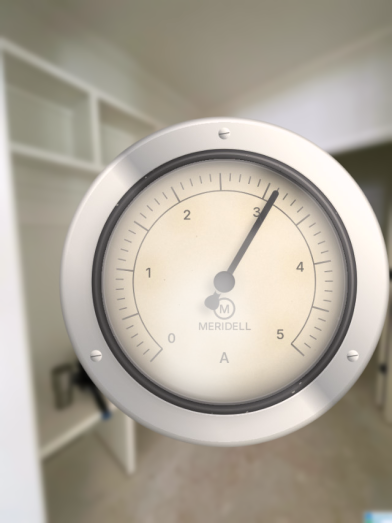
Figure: 3.1
